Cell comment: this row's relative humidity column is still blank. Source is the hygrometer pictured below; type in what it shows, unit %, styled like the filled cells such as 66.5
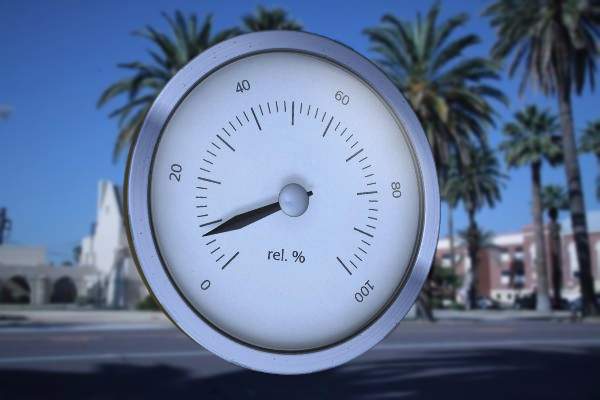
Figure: 8
